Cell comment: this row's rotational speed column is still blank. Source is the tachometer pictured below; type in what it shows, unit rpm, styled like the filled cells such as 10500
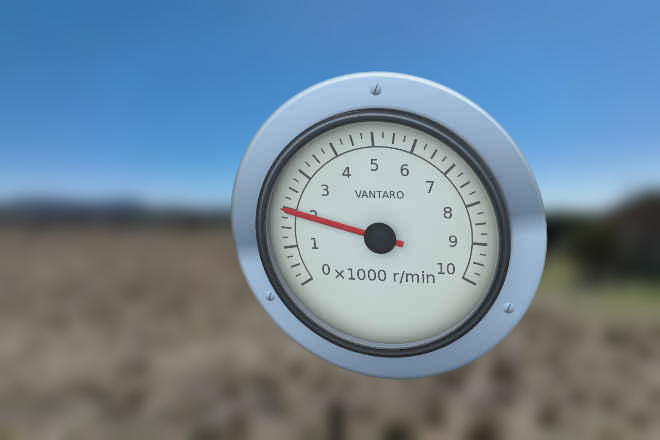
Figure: 2000
